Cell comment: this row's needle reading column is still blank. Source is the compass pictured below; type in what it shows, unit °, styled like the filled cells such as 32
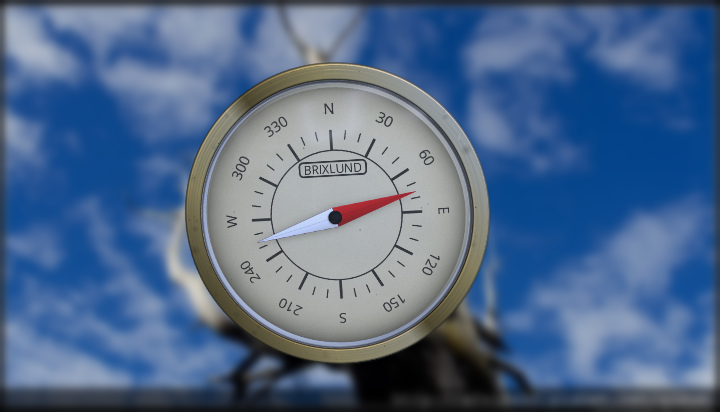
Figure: 75
